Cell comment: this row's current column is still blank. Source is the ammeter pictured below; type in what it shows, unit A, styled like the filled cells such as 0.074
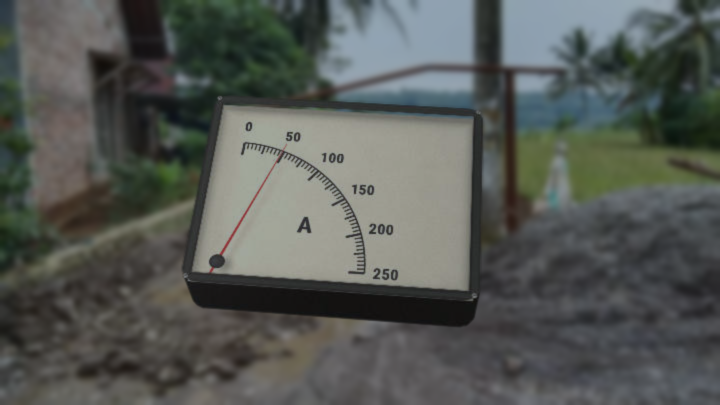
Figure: 50
